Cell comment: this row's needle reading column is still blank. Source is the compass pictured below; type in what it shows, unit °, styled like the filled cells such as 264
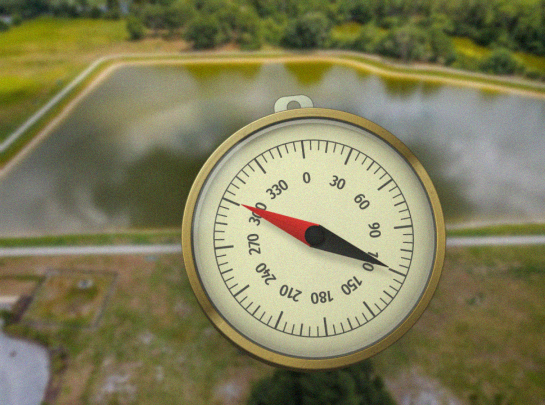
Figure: 300
